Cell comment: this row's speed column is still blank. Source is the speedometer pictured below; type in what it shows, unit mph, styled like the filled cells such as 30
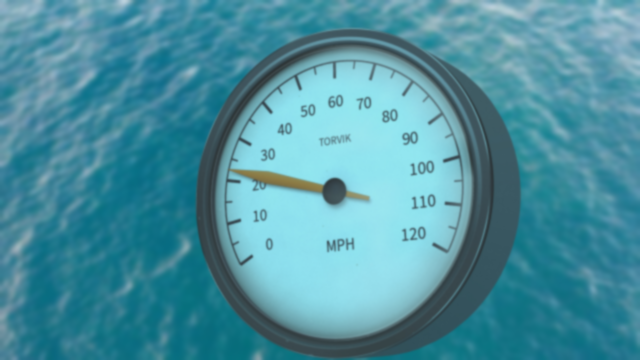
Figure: 22.5
